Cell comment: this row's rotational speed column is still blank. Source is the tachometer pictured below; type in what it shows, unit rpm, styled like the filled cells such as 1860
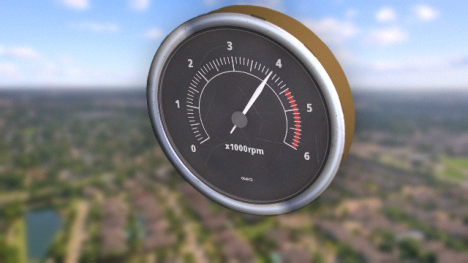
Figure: 4000
